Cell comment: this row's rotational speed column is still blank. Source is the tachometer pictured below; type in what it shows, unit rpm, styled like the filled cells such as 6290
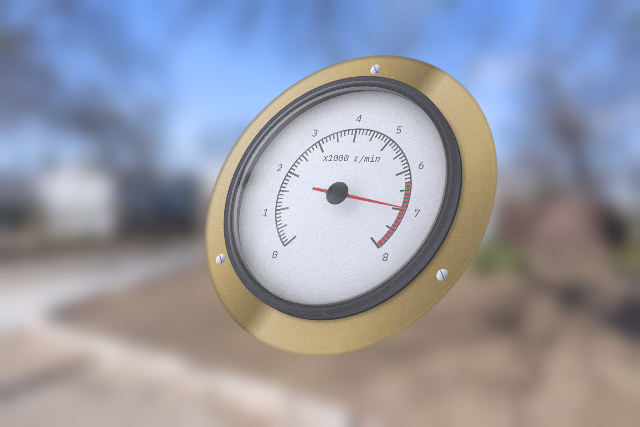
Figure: 7000
